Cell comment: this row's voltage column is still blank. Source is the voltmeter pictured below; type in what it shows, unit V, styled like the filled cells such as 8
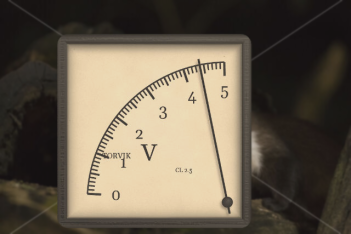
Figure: 4.4
